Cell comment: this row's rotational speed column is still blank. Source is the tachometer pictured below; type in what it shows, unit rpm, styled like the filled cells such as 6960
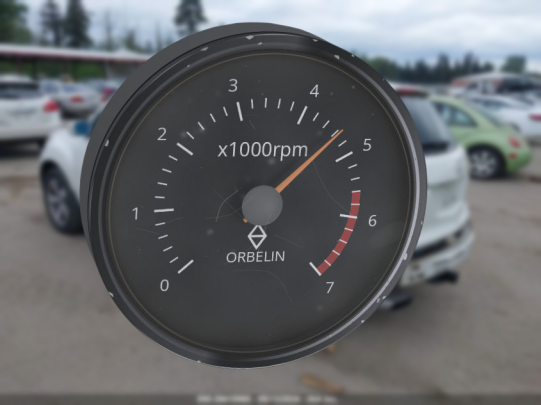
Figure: 4600
